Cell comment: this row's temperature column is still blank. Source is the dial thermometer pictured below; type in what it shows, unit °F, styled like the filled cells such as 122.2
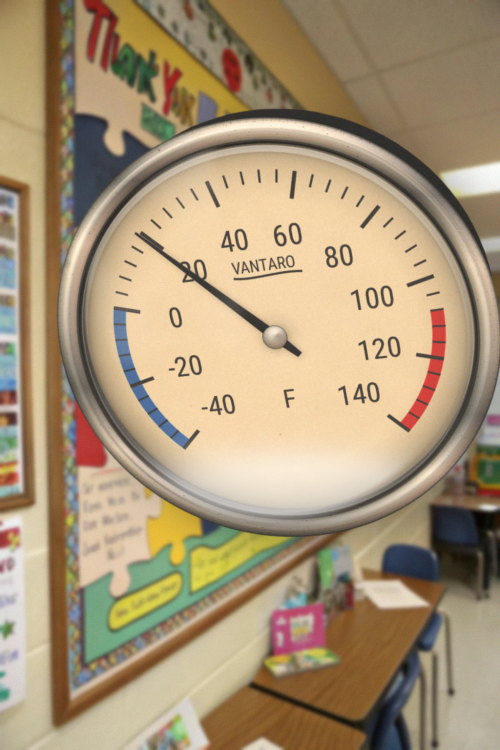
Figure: 20
